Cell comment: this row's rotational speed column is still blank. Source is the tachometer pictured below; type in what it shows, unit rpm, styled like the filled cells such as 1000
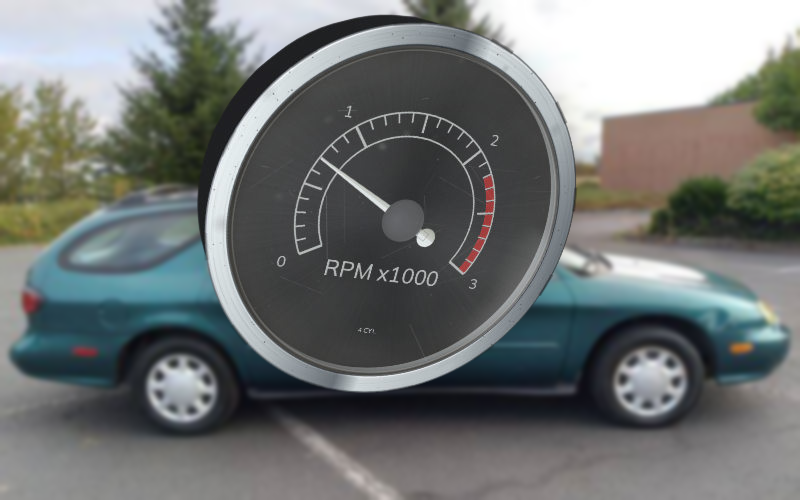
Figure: 700
